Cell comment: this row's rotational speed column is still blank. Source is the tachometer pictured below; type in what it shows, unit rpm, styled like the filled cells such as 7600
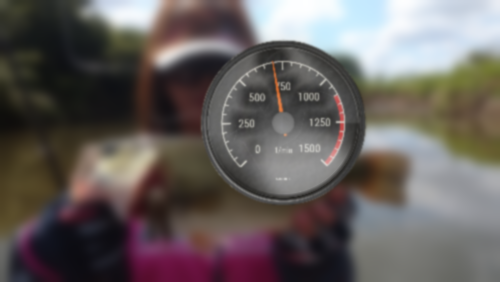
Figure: 700
